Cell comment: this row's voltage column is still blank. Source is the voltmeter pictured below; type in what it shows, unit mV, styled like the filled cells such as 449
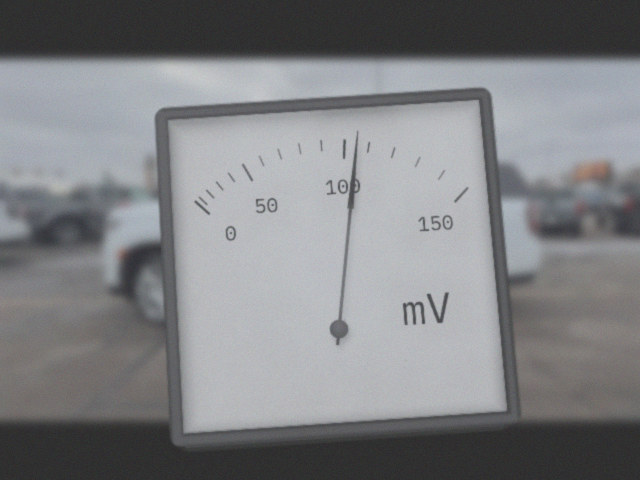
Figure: 105
